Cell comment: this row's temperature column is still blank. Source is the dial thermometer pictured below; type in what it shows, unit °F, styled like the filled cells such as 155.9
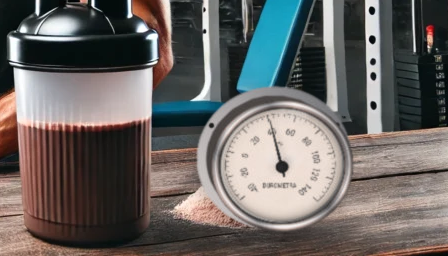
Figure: 40
